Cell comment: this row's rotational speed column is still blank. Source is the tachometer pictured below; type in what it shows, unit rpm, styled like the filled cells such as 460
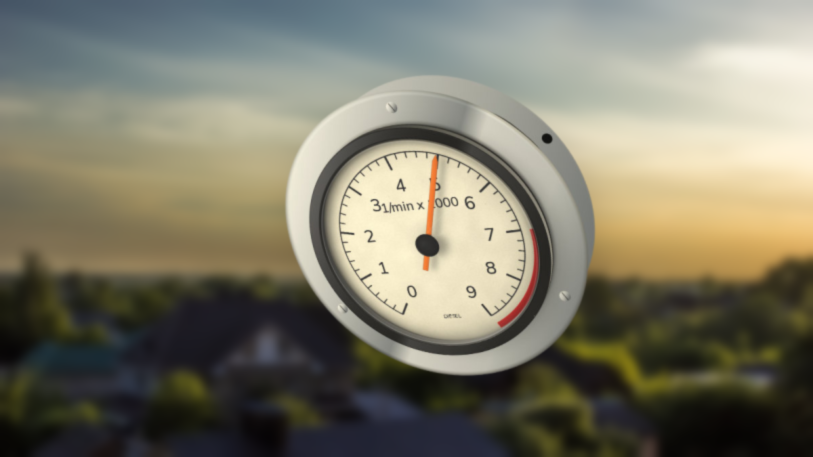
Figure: 5000
